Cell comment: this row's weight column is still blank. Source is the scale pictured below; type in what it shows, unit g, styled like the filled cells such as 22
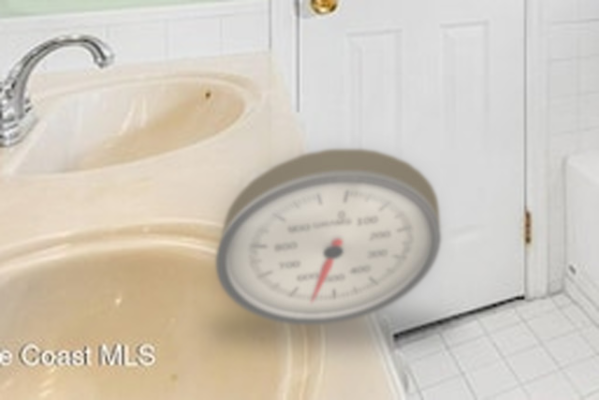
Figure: 550
